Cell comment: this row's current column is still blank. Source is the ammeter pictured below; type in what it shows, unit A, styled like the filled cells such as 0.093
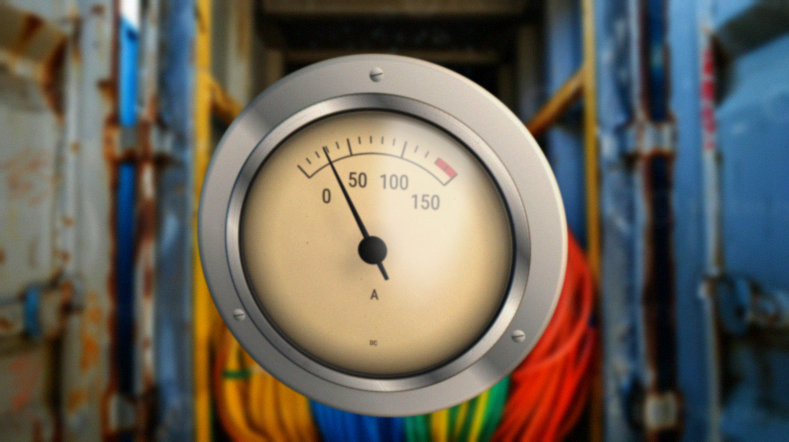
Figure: 30
